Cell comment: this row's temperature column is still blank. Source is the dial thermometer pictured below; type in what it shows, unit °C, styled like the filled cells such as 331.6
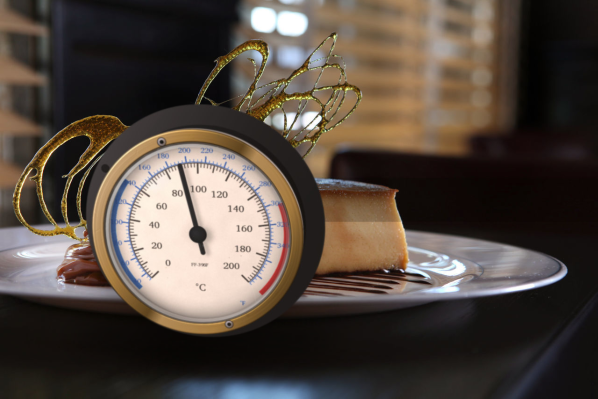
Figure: 90
